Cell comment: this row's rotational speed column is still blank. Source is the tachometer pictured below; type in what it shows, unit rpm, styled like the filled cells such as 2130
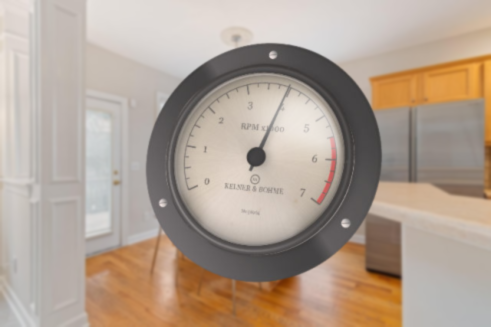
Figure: 4000
